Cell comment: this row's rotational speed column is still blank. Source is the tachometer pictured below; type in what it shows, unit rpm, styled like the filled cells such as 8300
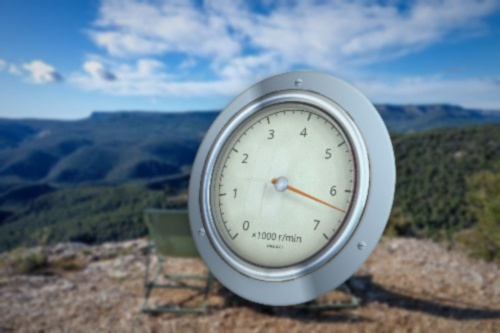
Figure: 6400
